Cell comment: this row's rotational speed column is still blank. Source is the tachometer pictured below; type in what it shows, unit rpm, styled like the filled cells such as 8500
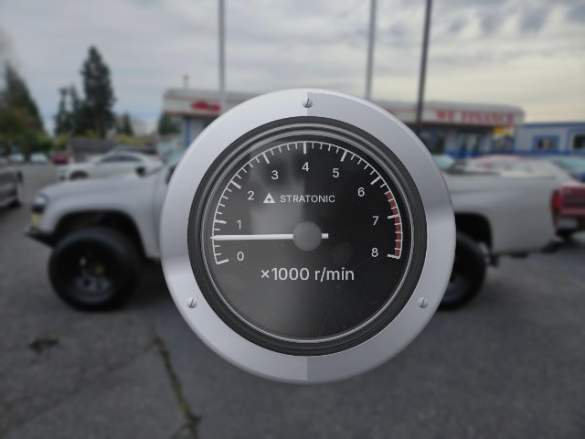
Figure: 600
